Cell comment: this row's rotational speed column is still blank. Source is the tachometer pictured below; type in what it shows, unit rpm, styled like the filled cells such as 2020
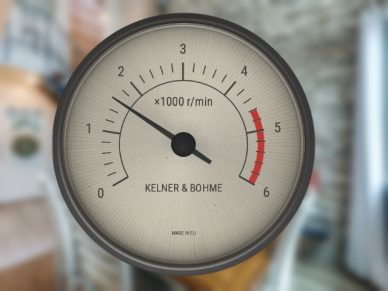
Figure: 1600
